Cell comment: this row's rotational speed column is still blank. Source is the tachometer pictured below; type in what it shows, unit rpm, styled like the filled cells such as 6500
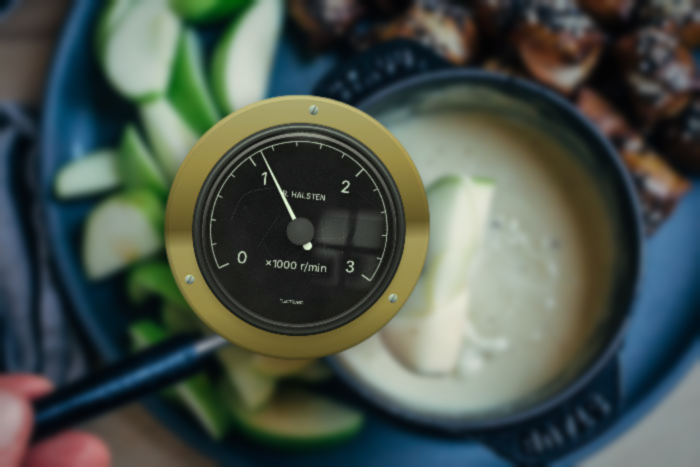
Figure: 1100
